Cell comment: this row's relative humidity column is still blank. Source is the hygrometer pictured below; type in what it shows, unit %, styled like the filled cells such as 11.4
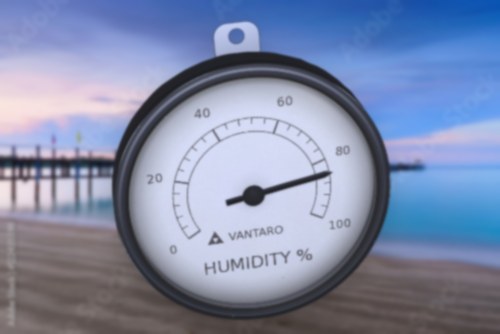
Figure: 84
